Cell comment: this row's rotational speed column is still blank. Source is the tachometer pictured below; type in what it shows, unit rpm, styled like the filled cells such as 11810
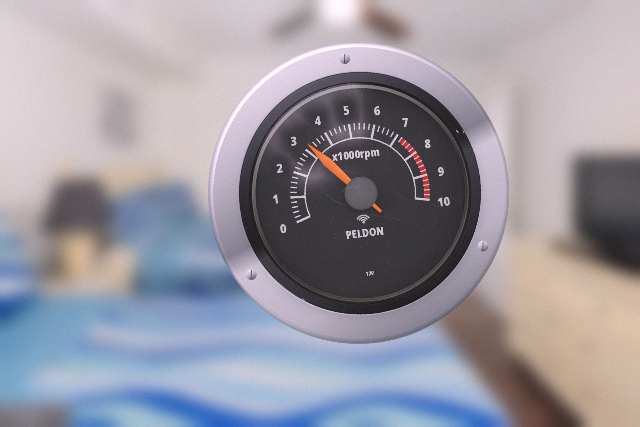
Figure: 3200
